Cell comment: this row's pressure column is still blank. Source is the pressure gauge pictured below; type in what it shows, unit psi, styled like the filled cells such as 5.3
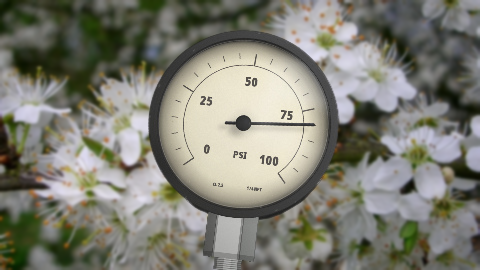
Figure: 80
